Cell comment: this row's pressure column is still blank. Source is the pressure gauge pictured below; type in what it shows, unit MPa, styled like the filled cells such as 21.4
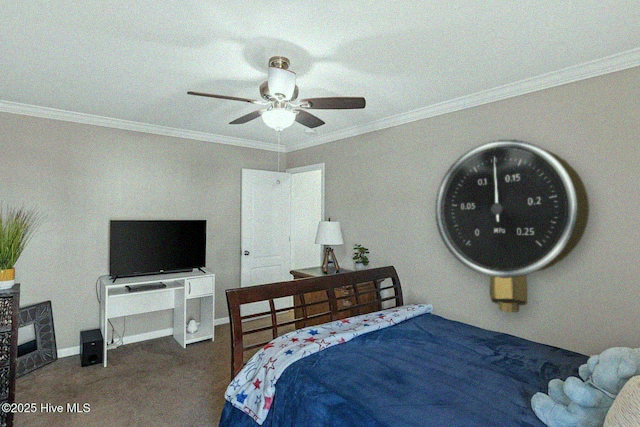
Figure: 0.125
